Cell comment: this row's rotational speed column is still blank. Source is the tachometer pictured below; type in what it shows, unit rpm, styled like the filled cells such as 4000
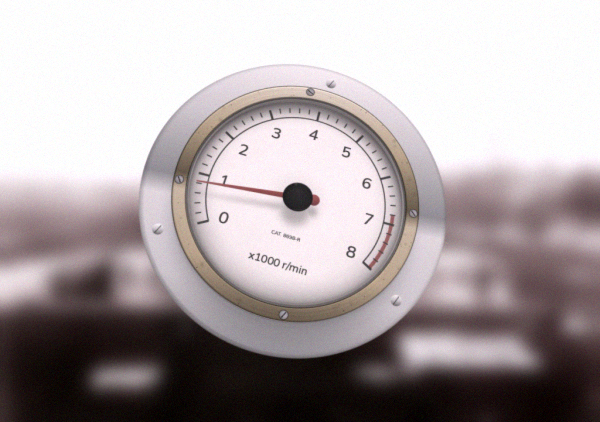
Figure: 800
